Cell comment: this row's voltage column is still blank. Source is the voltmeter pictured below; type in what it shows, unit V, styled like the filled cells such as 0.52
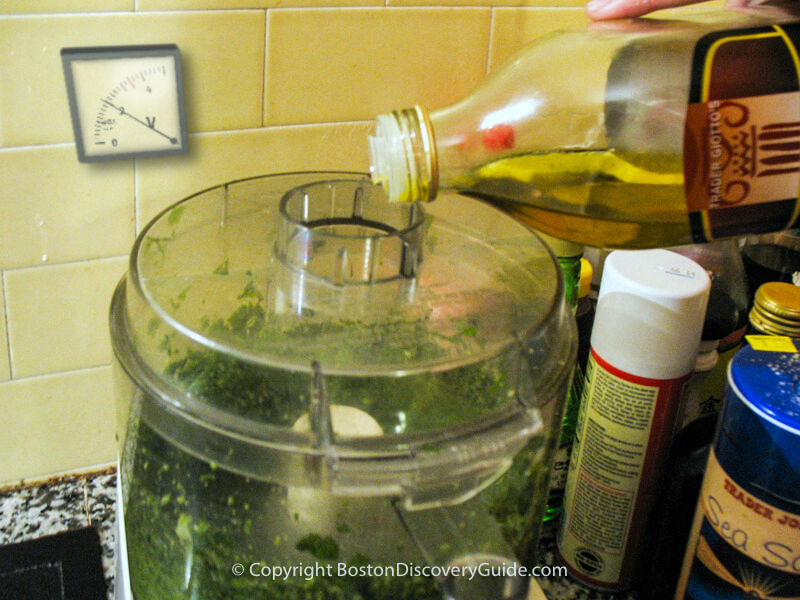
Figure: 2
